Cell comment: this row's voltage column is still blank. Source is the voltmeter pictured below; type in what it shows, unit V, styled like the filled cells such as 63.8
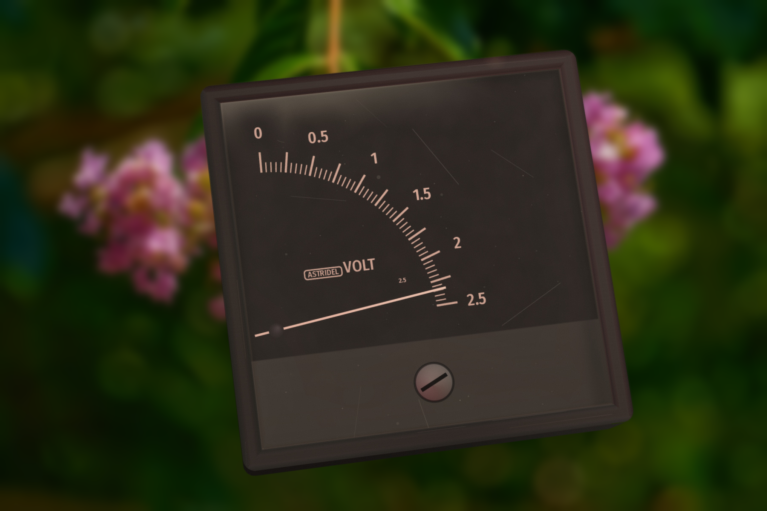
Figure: 2.35
